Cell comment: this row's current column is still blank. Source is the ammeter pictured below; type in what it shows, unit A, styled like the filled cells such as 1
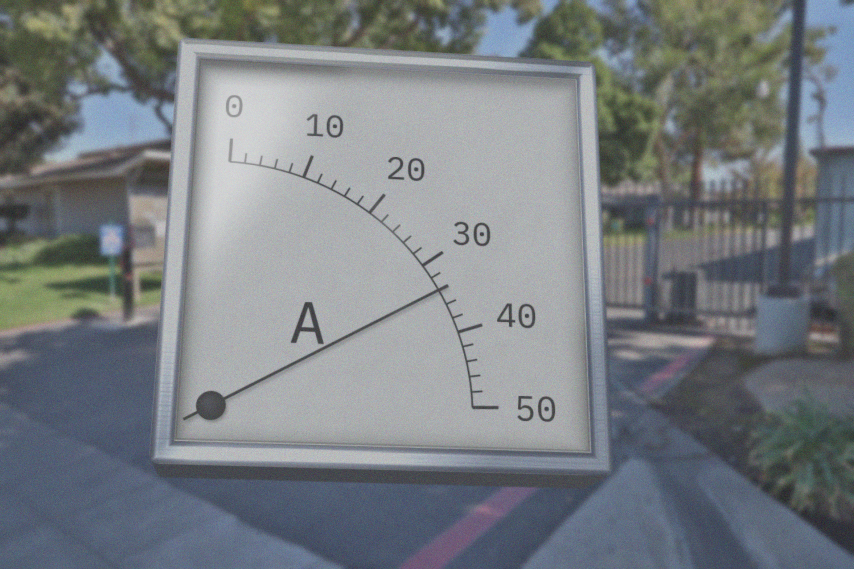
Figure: 34
